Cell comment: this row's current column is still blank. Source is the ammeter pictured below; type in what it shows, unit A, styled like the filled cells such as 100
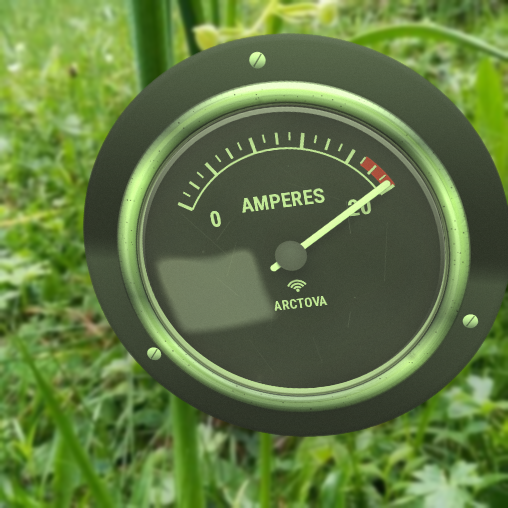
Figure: 19.5
